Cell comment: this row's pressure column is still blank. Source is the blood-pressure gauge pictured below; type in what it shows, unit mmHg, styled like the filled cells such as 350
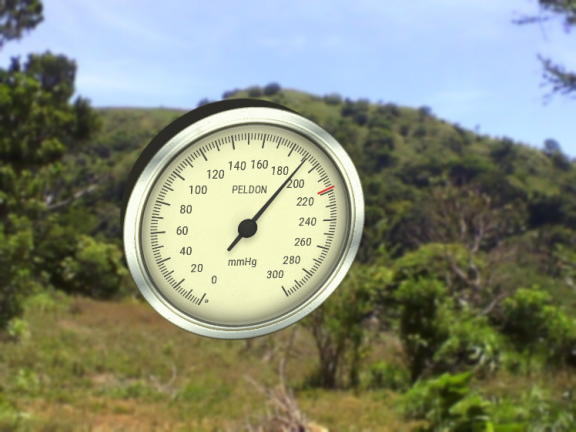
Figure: 190
